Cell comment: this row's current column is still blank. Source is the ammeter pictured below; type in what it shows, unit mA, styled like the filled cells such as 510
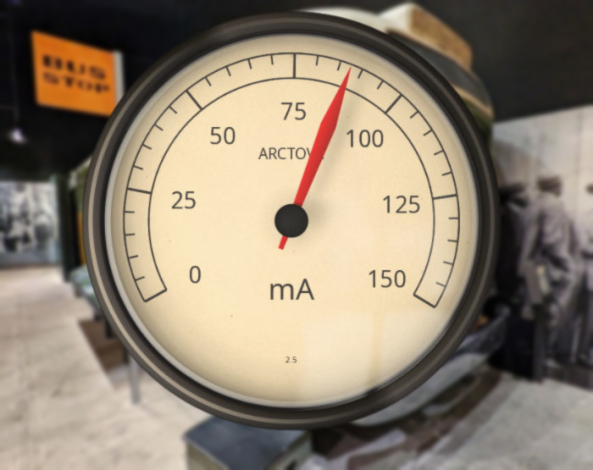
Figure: 87.5
